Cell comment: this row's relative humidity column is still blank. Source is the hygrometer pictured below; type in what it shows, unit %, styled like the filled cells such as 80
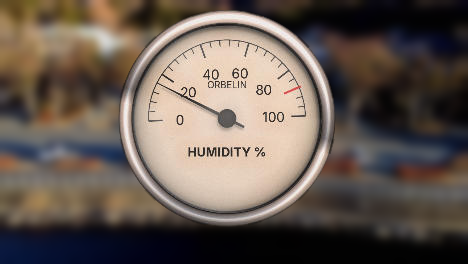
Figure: 16
